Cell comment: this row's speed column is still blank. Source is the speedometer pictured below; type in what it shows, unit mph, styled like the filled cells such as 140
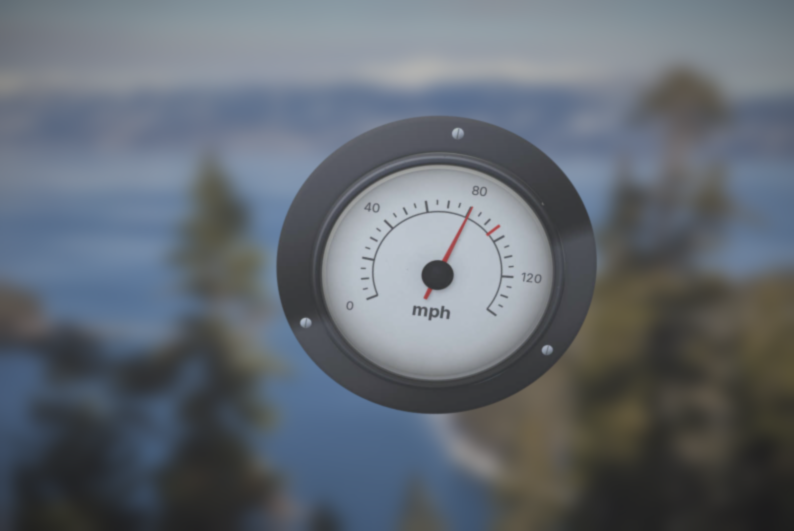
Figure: 80
